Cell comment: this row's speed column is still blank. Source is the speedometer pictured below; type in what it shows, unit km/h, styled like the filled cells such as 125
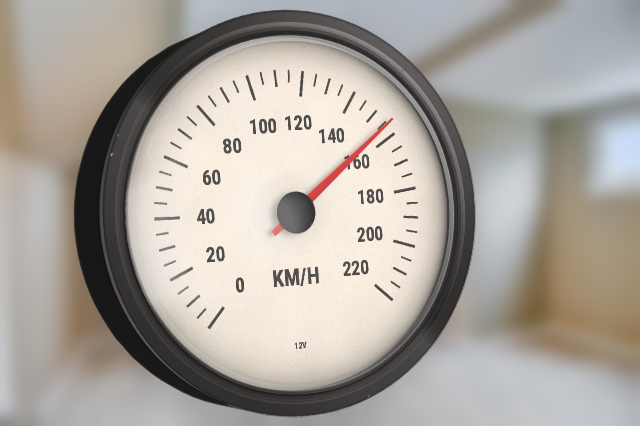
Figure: 155
